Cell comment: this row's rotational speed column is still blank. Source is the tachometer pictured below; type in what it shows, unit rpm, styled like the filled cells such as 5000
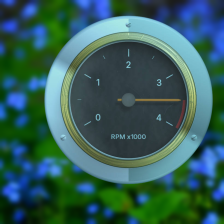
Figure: 3500
